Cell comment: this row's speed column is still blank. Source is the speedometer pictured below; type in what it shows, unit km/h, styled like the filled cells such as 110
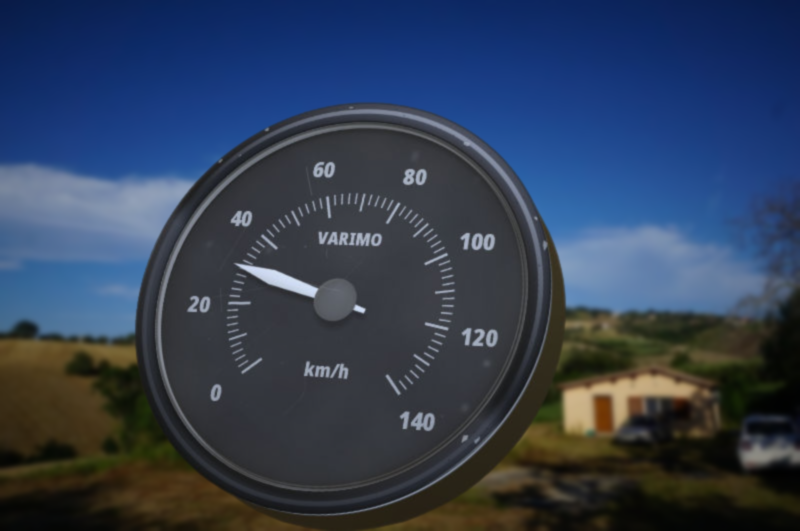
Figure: 30
